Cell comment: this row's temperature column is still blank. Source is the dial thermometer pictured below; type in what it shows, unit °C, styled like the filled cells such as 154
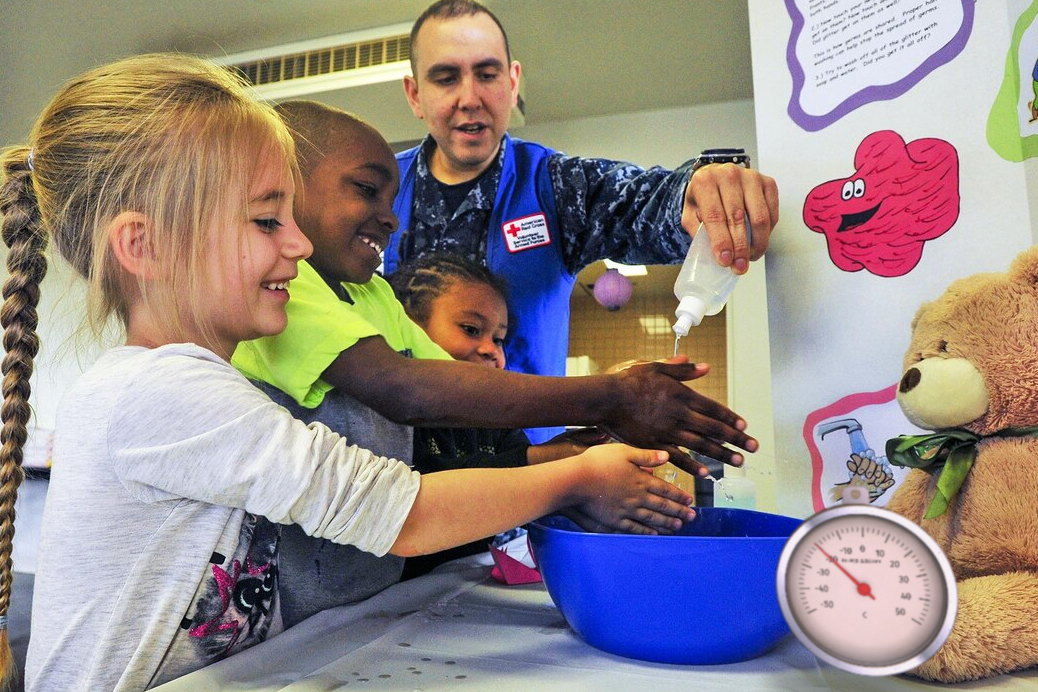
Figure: -20
